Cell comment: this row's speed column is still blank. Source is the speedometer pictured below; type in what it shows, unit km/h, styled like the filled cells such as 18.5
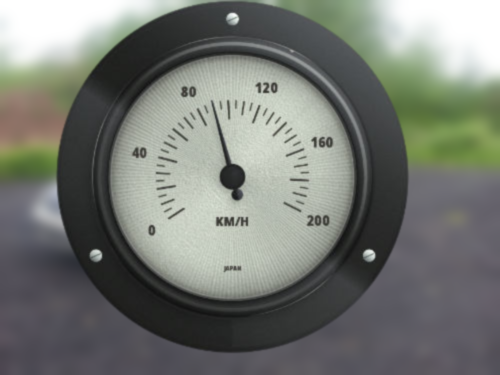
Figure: 90
